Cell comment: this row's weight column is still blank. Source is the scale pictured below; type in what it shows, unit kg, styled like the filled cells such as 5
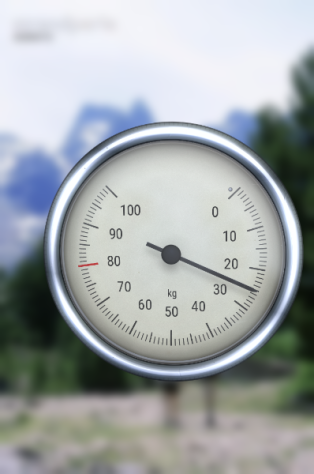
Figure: 25
